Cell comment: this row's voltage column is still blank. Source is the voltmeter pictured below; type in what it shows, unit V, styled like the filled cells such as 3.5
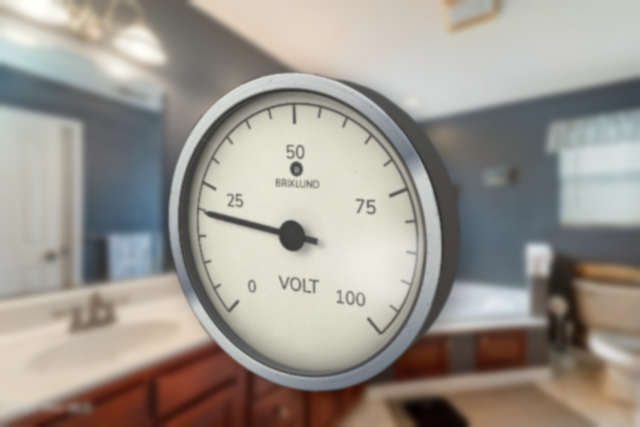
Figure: 20
